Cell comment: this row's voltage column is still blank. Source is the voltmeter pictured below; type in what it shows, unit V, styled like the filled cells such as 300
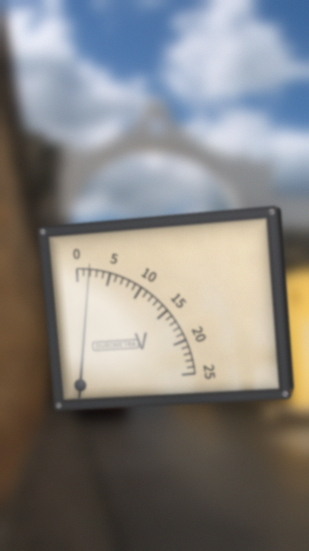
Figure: 2
